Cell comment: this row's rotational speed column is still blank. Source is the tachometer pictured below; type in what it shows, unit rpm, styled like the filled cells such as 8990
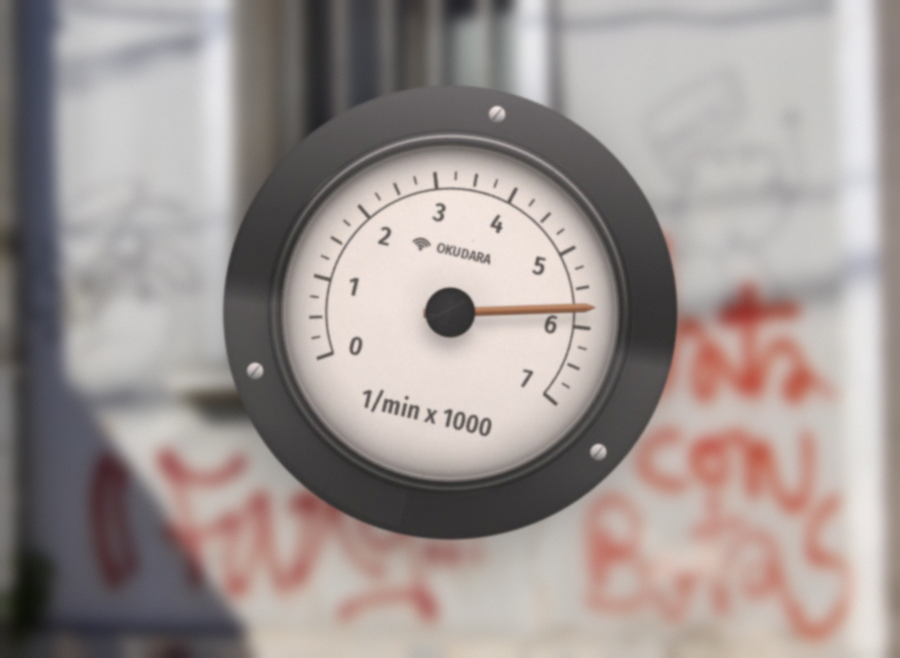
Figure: 5750
